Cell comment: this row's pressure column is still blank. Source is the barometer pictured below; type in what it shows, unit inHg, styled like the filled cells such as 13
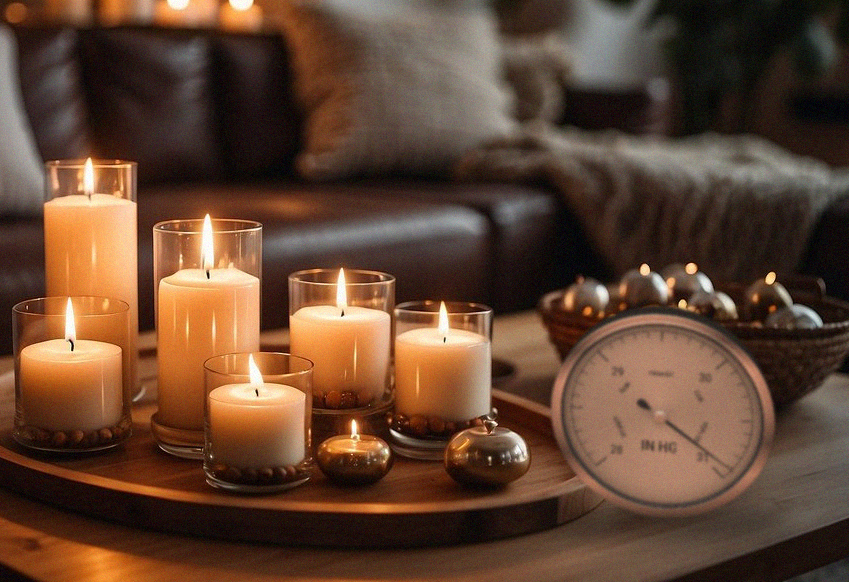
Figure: 30.9
